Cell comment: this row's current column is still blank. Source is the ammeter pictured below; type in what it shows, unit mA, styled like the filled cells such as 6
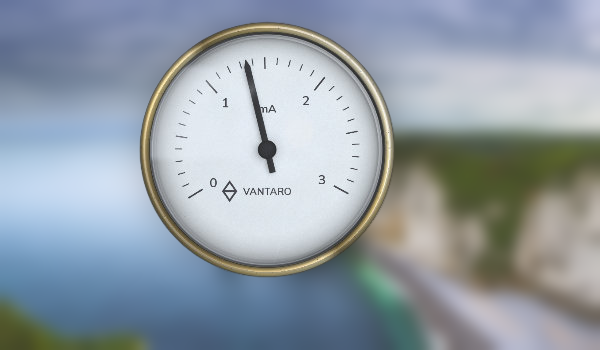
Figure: 1.35
